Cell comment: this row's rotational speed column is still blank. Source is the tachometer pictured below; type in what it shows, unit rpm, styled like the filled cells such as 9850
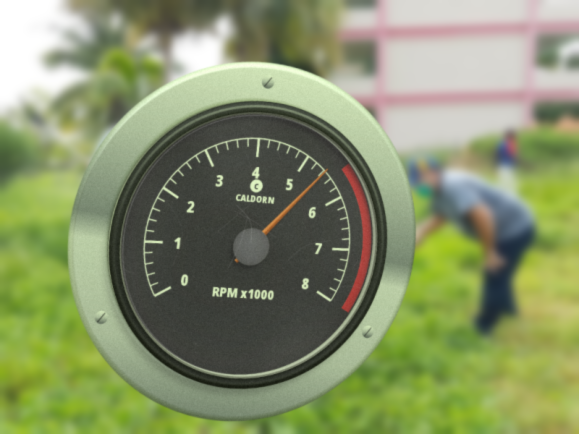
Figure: 5400
